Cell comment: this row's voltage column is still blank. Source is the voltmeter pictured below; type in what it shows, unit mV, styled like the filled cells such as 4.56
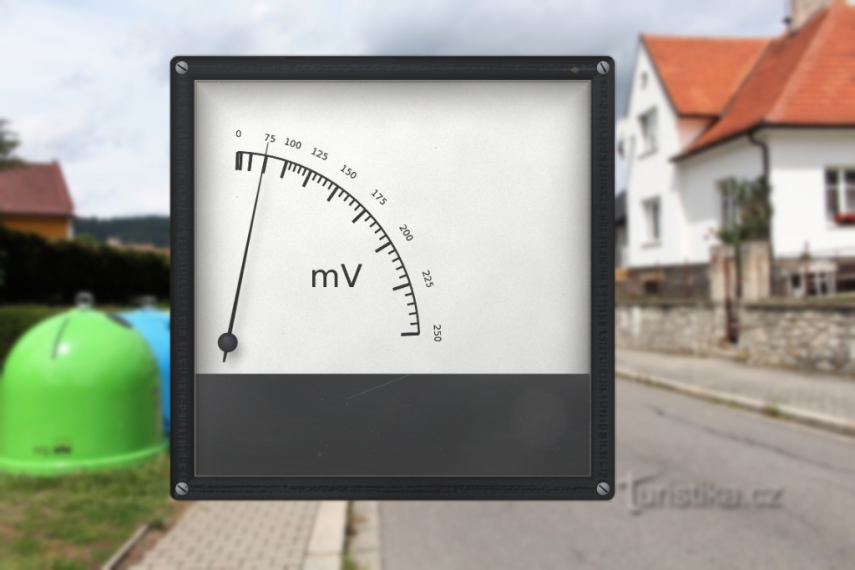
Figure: 75
